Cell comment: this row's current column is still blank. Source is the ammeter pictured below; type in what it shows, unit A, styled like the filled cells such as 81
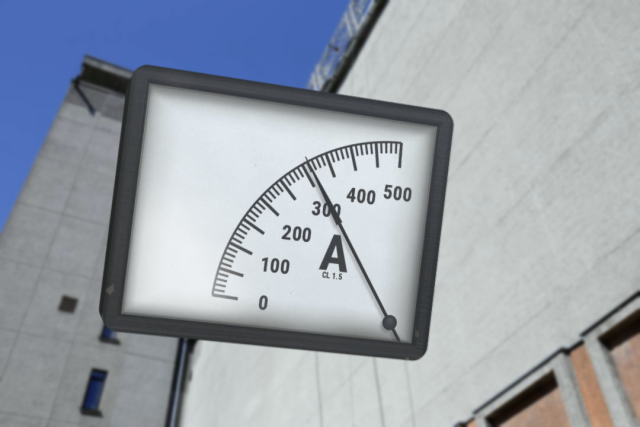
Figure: 310
